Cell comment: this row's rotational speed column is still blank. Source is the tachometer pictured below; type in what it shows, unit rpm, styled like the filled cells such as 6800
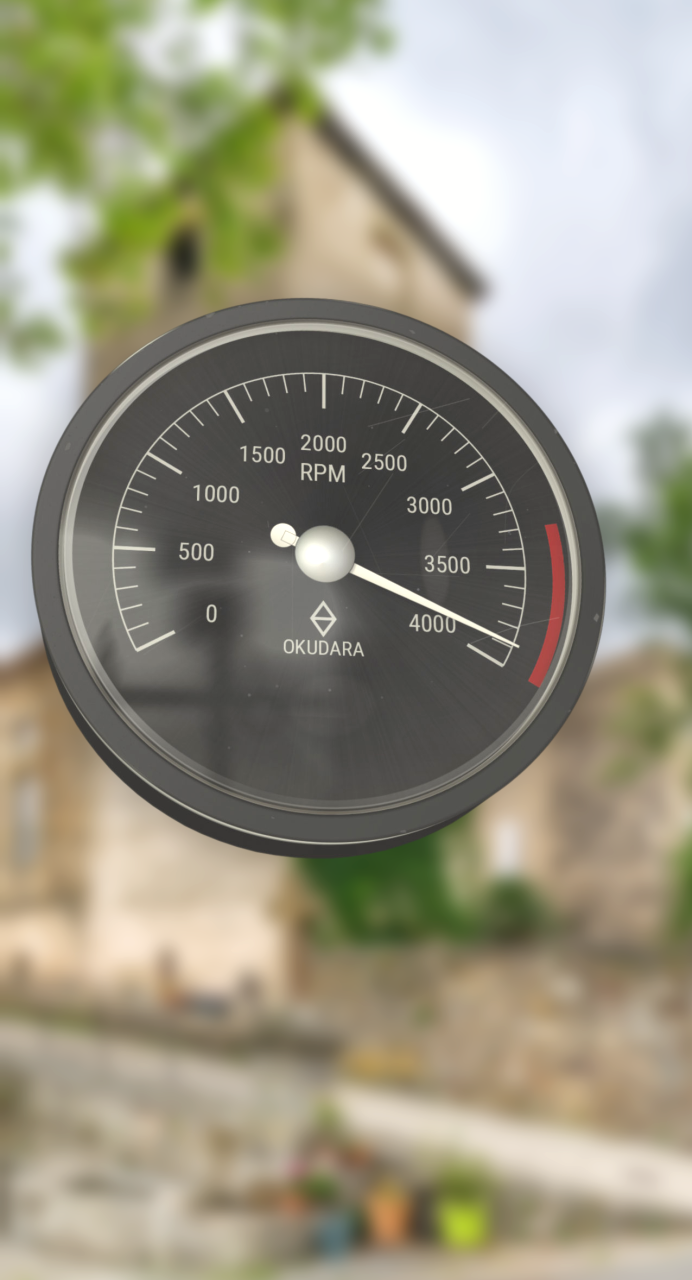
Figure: 3900
